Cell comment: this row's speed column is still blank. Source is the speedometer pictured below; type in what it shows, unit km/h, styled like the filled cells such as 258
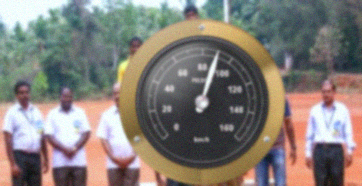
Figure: 90
